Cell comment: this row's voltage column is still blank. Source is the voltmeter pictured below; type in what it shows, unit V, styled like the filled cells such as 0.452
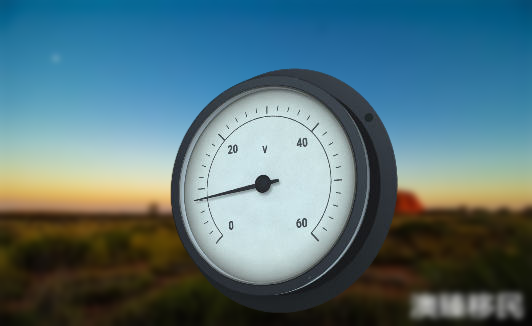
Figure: 8
